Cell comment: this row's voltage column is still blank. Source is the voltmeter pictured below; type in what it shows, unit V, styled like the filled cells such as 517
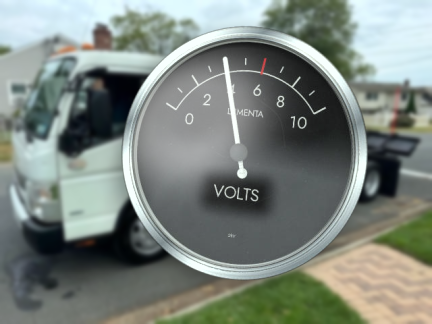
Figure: 4
